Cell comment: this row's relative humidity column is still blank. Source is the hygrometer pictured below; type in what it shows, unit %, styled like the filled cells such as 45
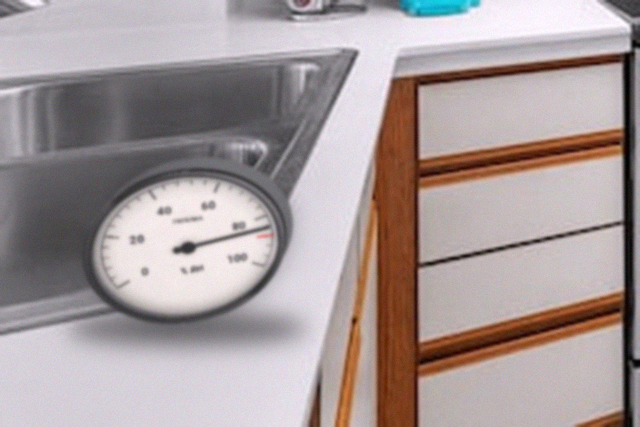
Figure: 84
